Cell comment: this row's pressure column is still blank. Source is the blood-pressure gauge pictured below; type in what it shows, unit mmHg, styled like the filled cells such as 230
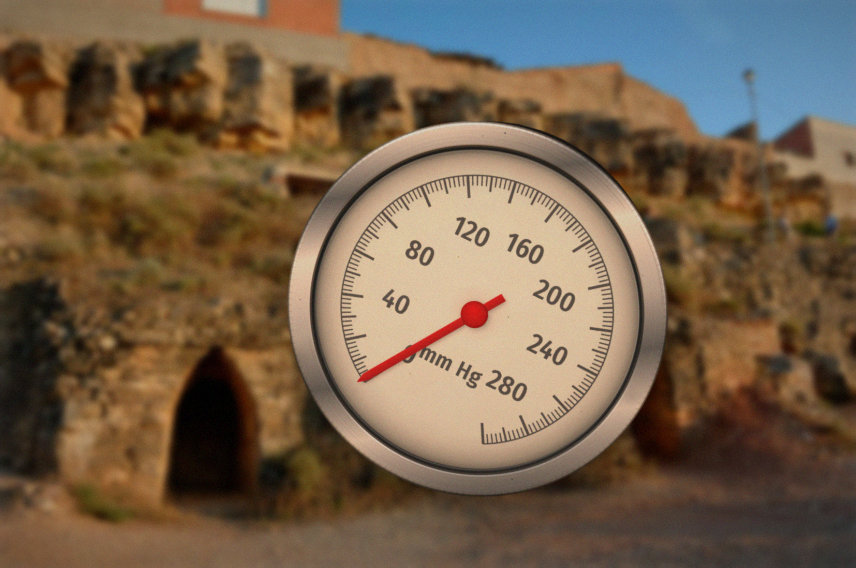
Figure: 2
